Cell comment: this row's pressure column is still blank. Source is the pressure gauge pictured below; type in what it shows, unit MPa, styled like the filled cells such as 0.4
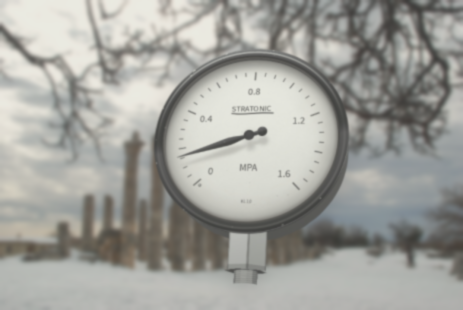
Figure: 0.15
